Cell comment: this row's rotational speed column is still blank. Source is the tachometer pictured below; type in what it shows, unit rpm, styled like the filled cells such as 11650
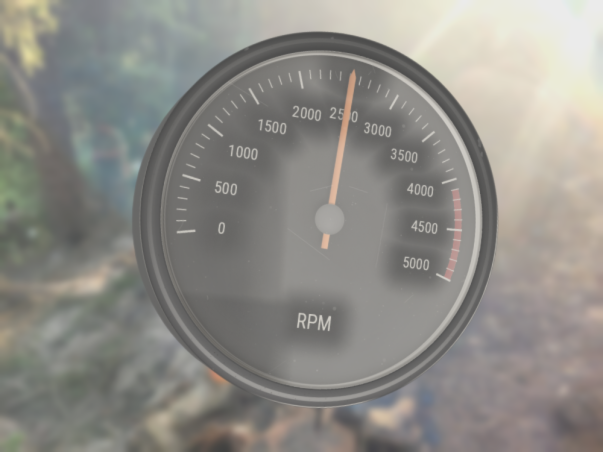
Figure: 2500
